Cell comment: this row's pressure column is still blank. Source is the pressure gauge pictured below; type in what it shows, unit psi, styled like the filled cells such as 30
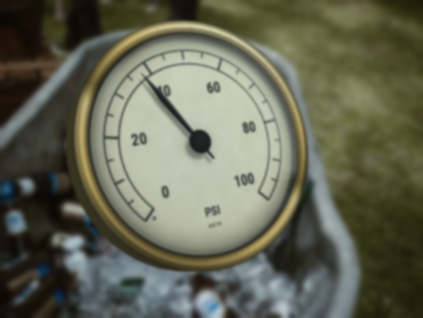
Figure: 37.5
